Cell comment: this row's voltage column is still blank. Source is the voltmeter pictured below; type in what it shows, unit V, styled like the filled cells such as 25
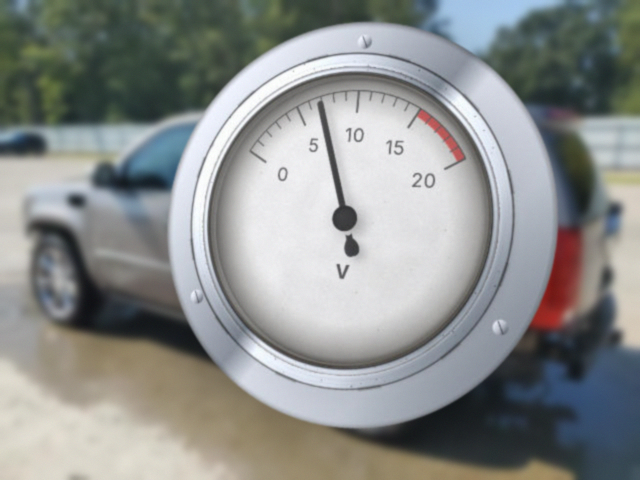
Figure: 7
